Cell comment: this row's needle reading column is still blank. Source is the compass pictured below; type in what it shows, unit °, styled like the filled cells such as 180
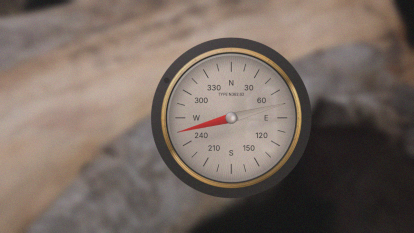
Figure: 255
